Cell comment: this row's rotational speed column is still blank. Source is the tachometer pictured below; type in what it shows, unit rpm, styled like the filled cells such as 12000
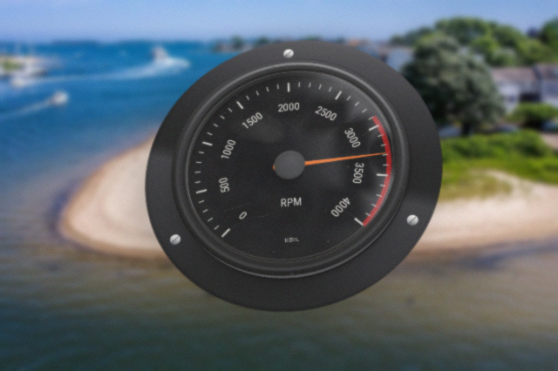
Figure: 3300
